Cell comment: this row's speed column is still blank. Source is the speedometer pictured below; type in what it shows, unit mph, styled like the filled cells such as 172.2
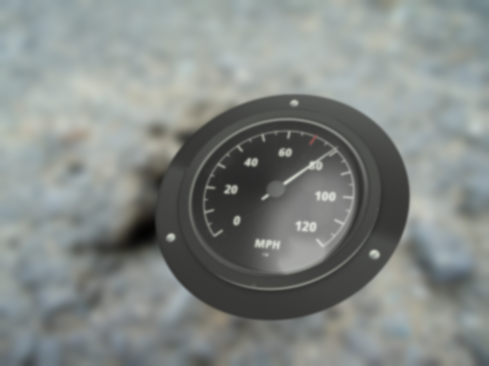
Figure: 80
